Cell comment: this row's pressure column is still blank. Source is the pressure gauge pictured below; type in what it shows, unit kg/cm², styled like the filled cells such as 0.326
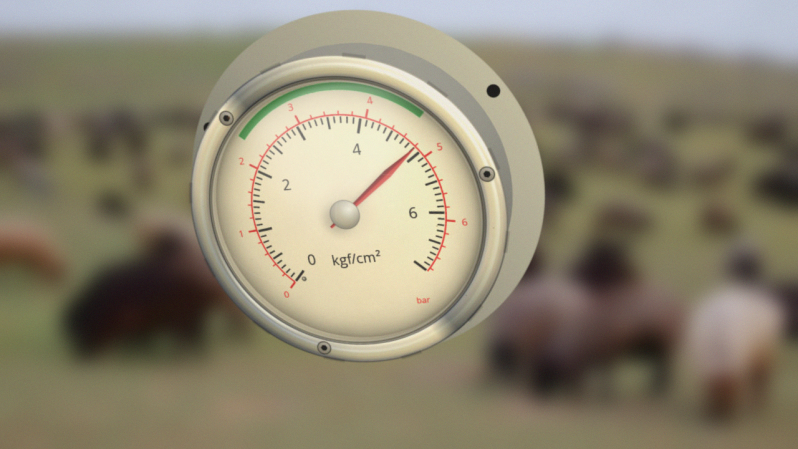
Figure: 4.9
